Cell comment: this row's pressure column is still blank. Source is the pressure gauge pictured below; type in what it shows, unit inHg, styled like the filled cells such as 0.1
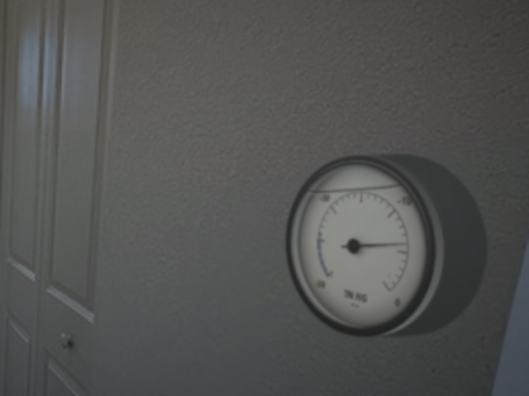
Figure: -6
